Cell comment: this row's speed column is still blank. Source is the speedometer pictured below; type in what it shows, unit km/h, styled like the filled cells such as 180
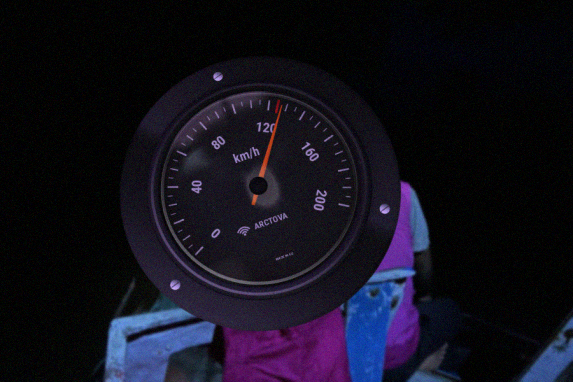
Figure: 127.5
